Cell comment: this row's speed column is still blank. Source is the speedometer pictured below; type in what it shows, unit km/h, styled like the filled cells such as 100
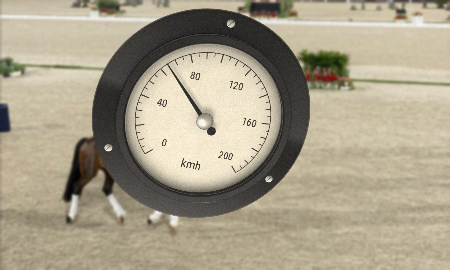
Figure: 65
